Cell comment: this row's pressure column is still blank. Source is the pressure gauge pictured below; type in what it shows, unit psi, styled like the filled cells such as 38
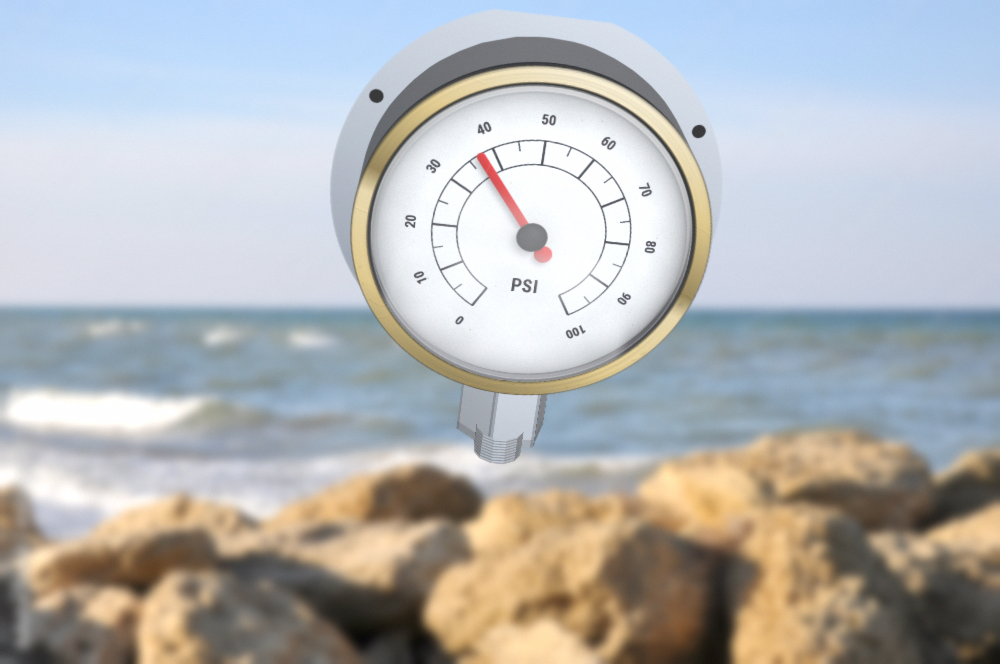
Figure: 37.5
